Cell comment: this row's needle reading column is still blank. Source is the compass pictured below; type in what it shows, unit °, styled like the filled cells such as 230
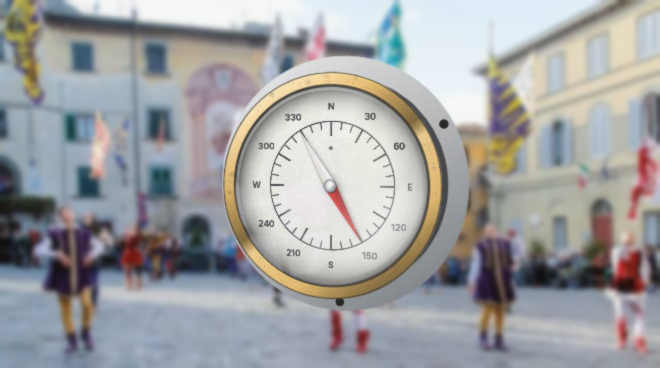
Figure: 150
